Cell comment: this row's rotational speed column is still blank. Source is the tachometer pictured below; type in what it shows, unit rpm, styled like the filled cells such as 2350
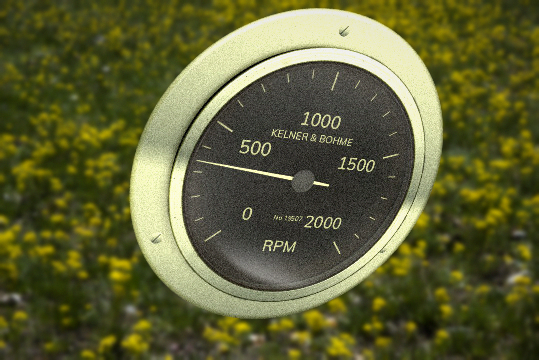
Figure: 350
